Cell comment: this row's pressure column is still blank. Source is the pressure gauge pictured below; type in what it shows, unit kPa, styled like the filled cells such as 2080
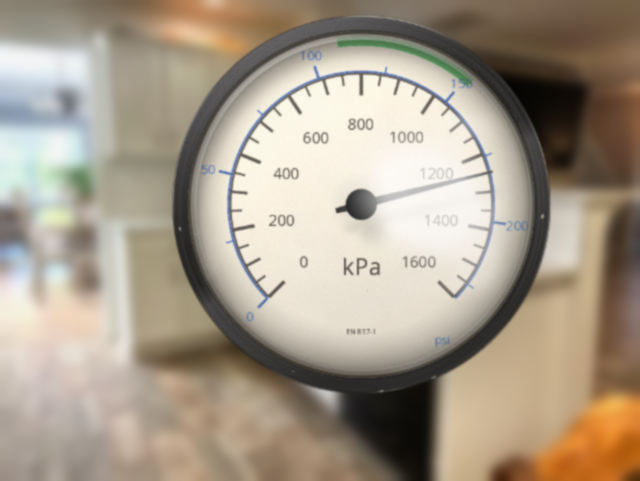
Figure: 1250
